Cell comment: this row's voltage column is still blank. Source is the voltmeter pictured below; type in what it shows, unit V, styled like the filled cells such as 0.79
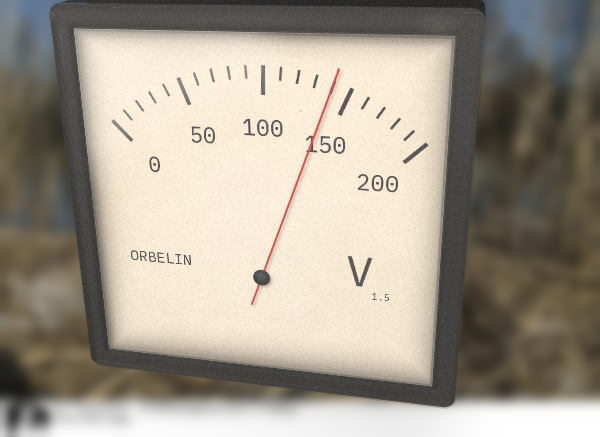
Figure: 140
